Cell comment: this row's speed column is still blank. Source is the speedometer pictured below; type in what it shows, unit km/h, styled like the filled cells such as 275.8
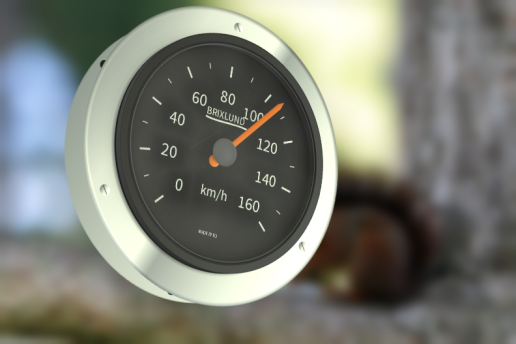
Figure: 105
